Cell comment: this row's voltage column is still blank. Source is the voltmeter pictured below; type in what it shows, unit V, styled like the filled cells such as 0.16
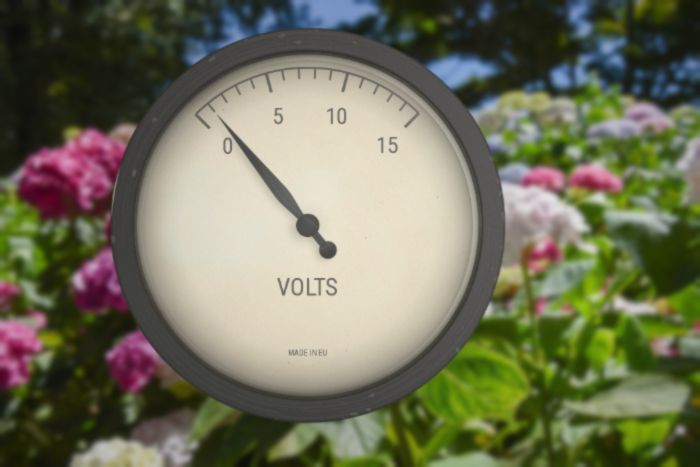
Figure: 1
